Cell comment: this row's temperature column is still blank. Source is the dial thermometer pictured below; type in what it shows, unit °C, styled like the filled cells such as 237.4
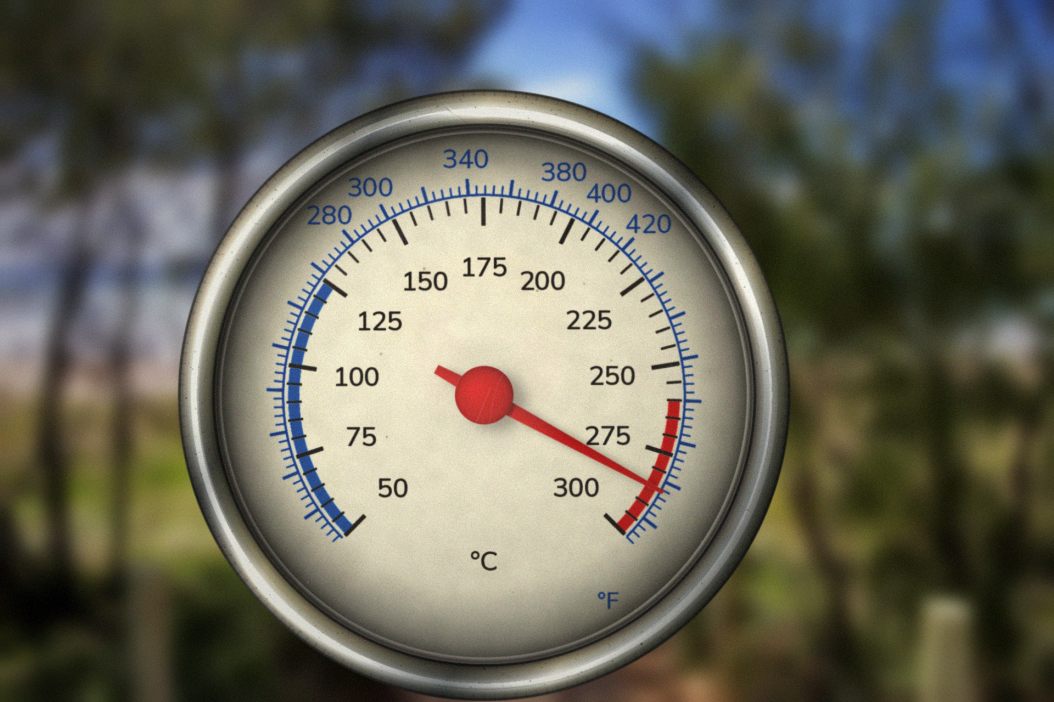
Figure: 285
